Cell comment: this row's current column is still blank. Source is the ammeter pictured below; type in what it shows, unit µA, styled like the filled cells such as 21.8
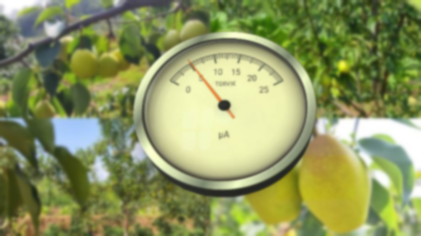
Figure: 5
